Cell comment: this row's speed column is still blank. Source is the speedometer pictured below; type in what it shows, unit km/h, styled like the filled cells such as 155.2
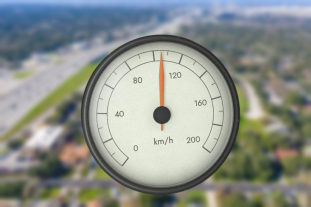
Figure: 105
